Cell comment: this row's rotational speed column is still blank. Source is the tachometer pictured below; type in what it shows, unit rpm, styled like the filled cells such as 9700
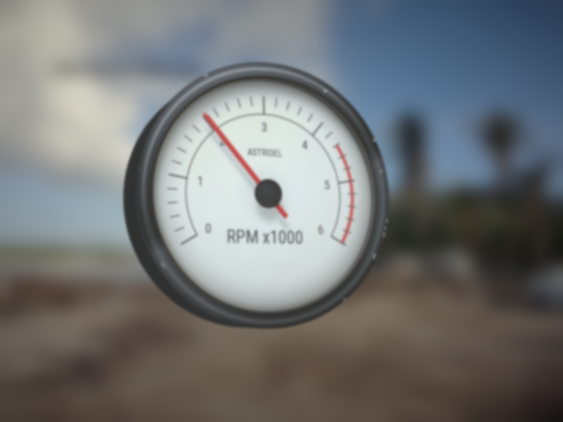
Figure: 2000
